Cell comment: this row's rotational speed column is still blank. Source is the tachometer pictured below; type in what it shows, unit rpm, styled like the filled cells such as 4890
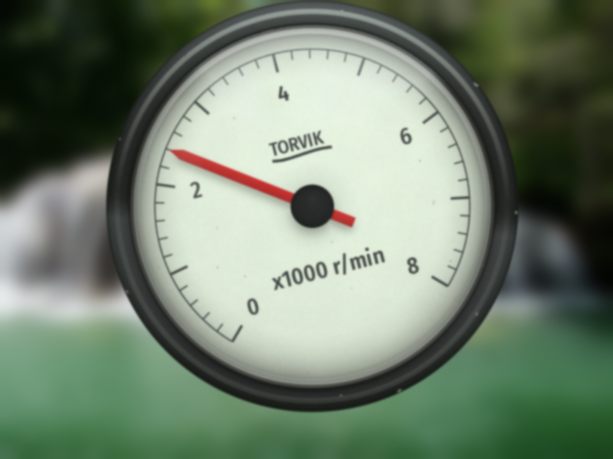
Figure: 2400
